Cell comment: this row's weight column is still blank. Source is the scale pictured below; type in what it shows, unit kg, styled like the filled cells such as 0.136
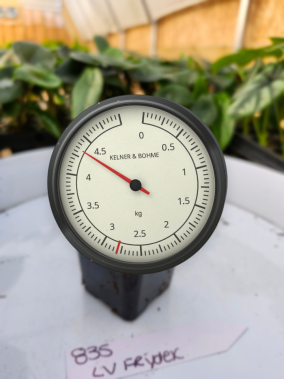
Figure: 4.35
